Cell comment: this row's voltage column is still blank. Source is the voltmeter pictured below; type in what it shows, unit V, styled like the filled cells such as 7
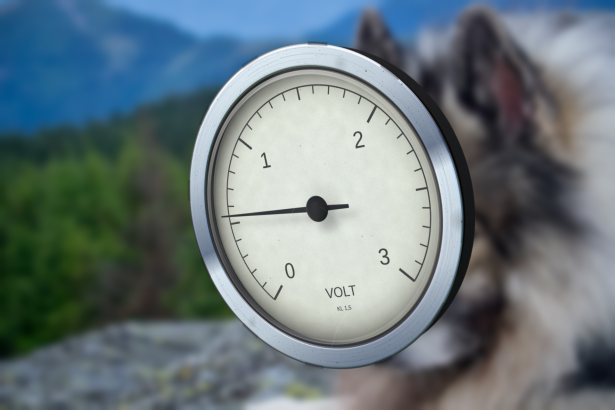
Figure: 0.55
